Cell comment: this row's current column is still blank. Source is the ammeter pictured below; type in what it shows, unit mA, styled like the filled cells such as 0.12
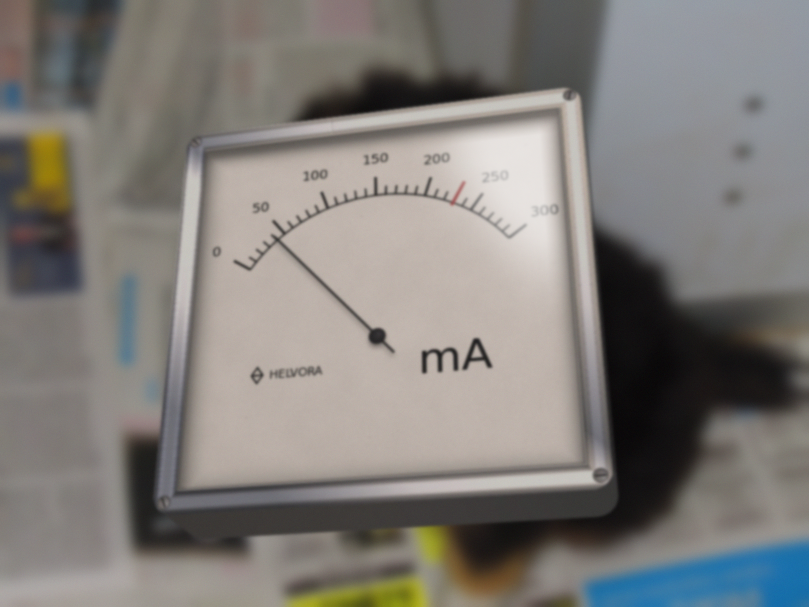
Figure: 40
